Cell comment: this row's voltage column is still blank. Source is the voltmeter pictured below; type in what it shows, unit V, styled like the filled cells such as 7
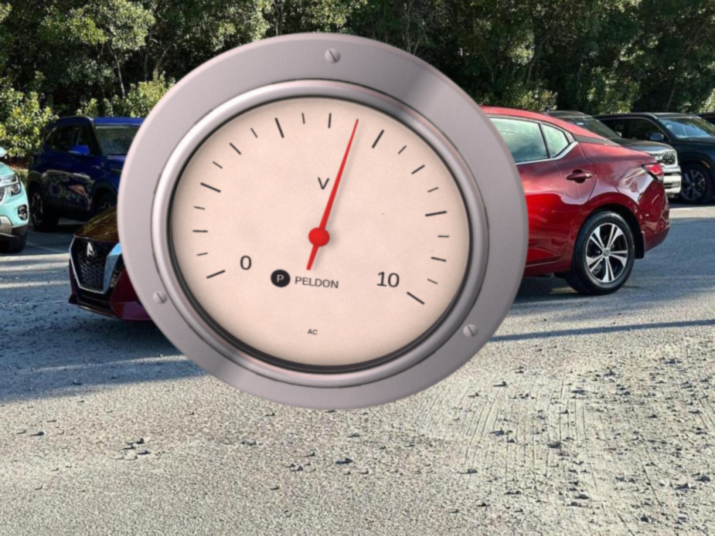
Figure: 5.5
